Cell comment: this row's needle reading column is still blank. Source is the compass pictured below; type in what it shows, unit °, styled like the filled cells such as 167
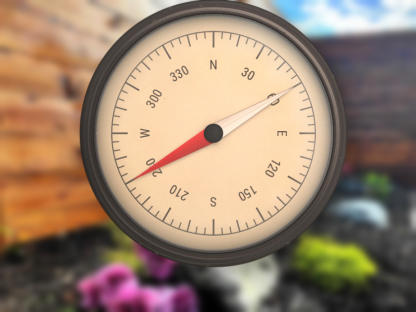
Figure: 240
